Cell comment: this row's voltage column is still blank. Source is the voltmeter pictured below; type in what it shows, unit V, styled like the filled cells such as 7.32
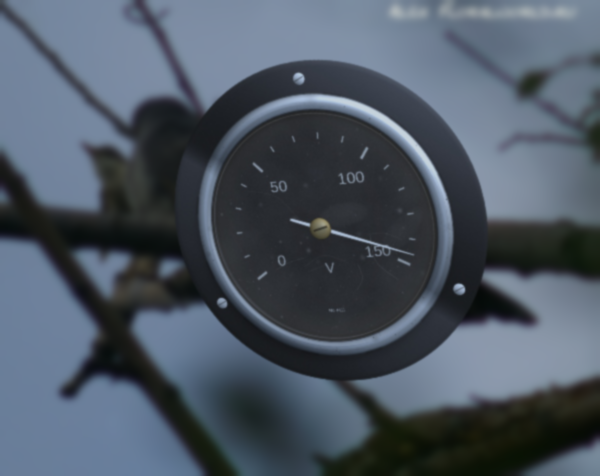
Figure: 145
